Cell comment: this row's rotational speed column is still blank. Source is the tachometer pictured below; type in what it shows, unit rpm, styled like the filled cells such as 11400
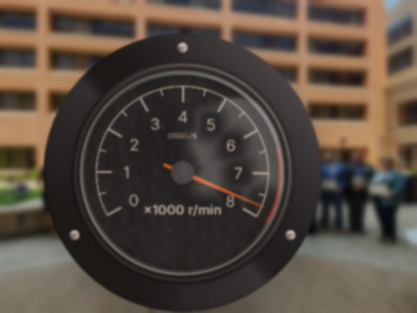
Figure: 7750
